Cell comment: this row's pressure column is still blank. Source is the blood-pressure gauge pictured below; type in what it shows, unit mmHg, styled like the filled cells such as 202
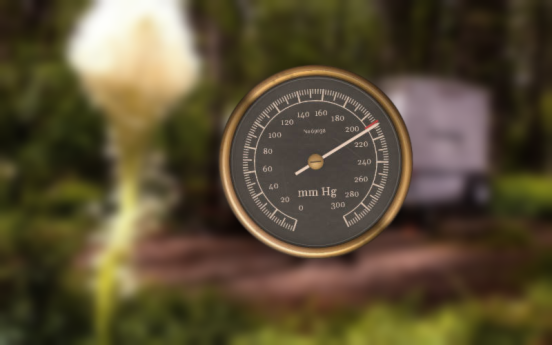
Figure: 210
